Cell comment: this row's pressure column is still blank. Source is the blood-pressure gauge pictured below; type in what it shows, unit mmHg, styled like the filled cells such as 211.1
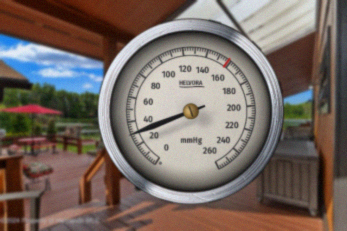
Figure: 30
